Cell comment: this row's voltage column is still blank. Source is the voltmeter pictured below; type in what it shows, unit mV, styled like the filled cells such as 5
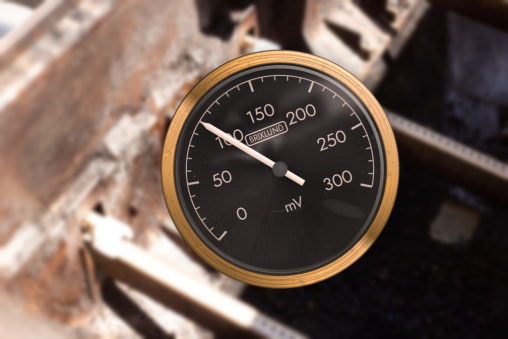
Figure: 100
